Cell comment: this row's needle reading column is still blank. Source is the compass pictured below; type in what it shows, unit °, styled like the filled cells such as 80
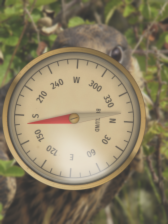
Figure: 170
